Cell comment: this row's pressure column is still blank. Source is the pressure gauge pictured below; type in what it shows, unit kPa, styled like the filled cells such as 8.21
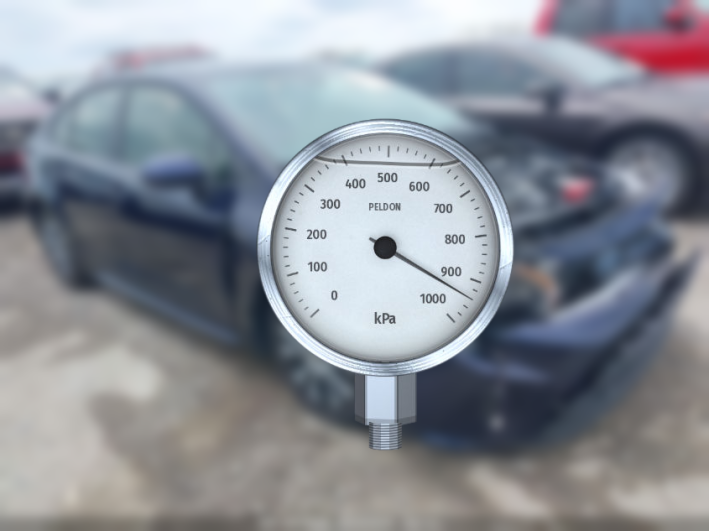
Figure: 940
